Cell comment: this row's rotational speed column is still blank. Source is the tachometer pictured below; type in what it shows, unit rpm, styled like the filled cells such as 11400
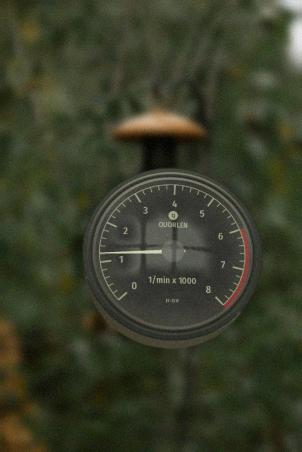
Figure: 1200
